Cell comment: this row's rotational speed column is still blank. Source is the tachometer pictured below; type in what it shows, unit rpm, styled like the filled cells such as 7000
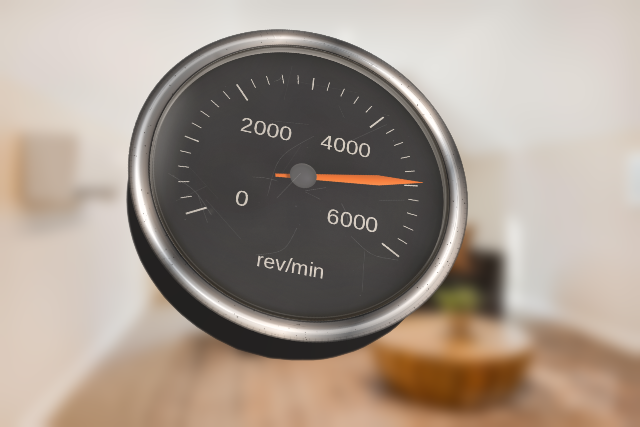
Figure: 5000
